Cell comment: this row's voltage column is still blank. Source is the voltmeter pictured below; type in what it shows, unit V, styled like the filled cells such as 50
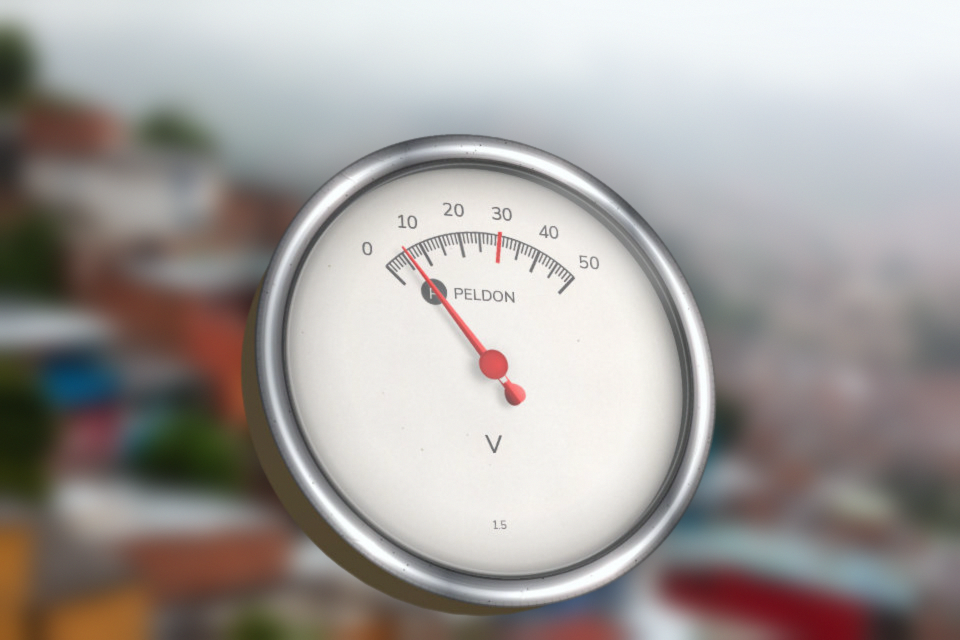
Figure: 5
